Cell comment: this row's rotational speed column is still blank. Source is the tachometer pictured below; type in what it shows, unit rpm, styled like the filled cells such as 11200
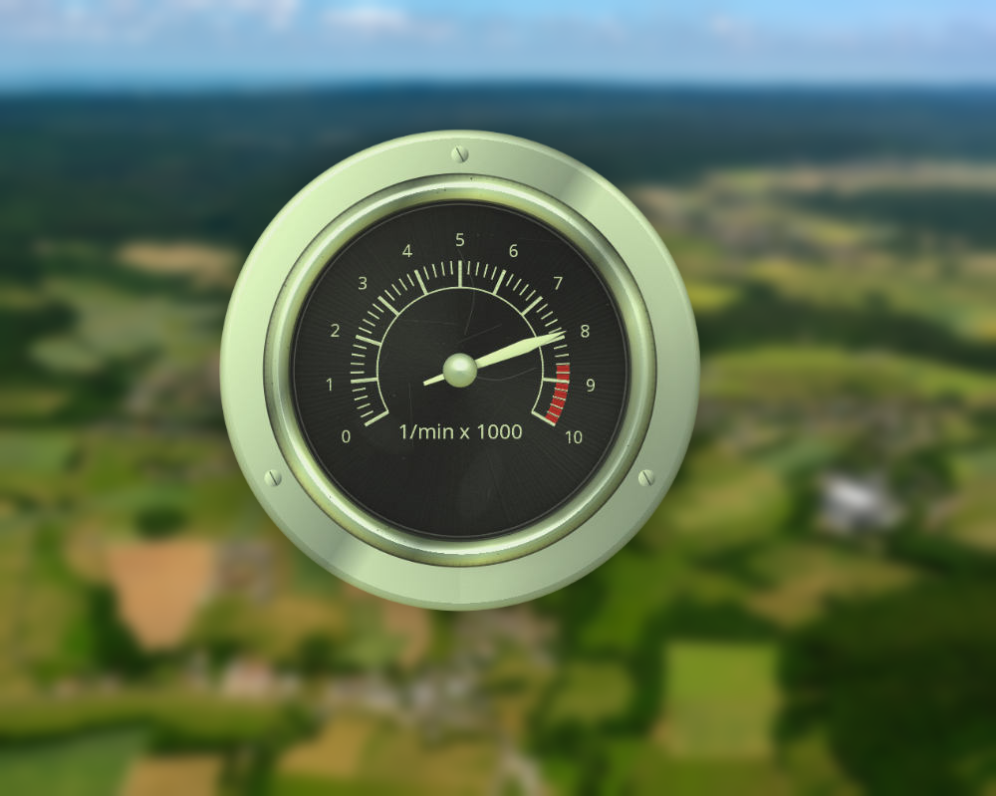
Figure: 7900
